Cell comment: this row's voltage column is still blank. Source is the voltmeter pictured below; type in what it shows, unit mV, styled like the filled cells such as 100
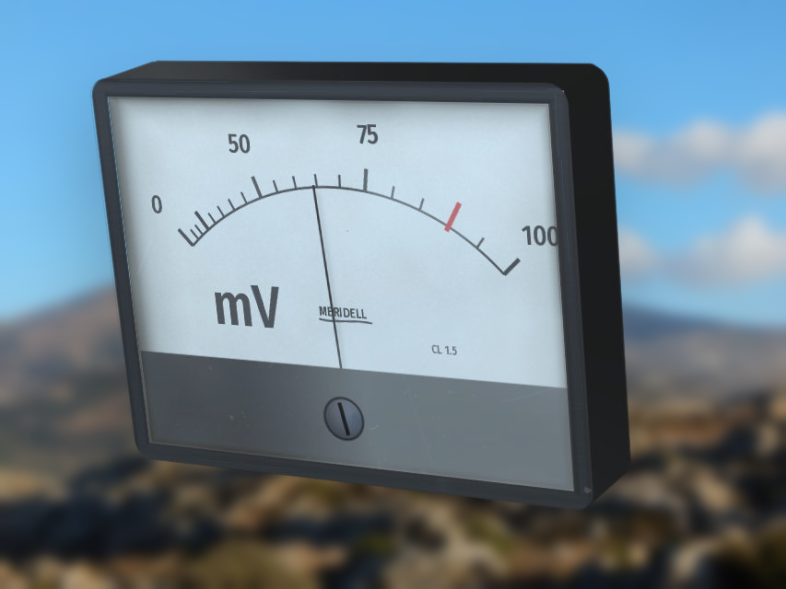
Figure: 65
